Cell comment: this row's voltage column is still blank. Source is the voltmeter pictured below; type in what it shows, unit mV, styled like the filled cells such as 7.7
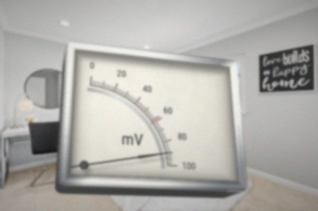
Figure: 90
